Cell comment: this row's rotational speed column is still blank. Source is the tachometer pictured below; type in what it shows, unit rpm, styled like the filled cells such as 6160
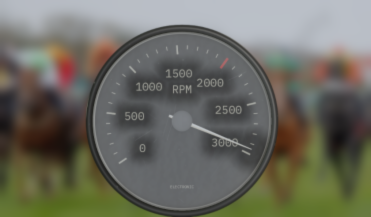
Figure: 2950
